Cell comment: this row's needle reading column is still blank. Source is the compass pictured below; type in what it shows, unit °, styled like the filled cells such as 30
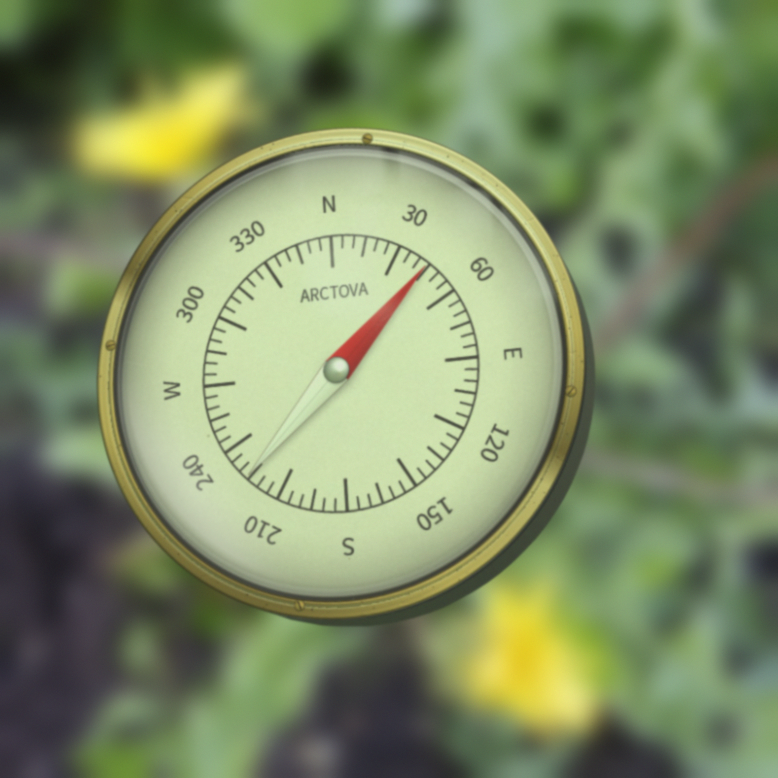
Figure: 45
